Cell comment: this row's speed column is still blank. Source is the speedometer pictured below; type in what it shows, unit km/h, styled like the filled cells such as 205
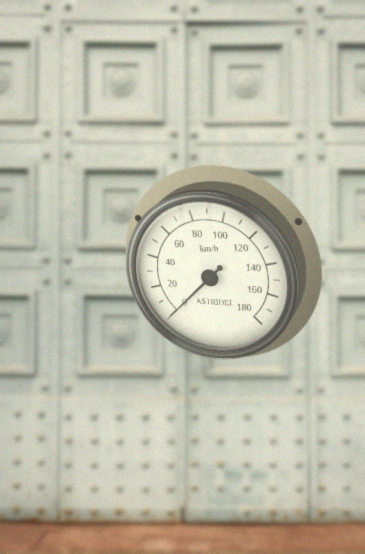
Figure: 0
